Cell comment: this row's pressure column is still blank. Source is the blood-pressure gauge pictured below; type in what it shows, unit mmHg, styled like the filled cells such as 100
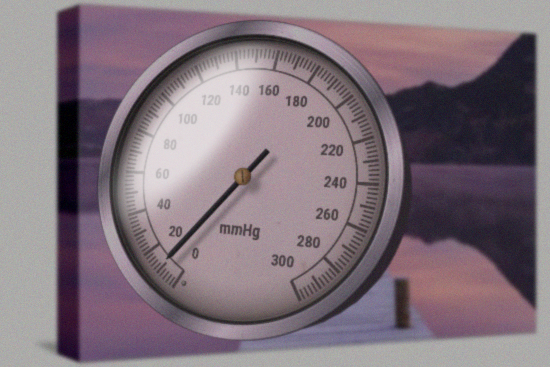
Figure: 10
